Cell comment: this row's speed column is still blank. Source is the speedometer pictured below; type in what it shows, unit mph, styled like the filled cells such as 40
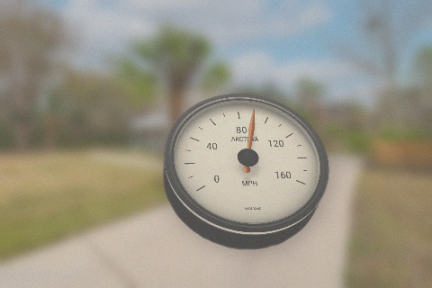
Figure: 90
